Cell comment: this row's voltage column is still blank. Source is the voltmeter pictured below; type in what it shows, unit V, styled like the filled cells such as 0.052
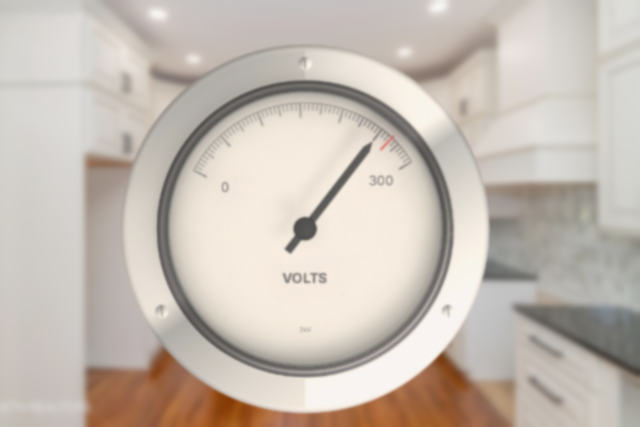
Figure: 250
